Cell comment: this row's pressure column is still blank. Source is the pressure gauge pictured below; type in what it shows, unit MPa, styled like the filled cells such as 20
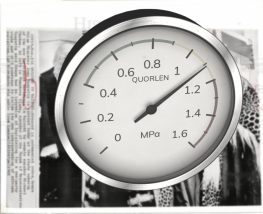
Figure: 1.1
